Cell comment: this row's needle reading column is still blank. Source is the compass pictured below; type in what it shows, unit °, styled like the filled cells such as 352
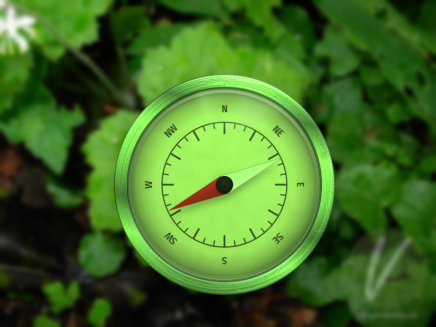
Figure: 245
